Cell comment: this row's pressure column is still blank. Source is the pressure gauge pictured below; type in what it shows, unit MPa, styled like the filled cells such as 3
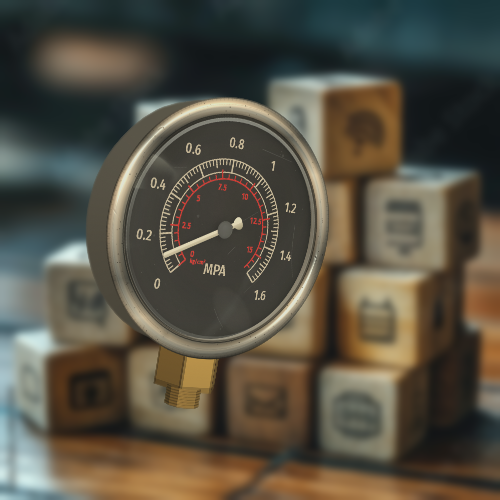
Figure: 0.1
